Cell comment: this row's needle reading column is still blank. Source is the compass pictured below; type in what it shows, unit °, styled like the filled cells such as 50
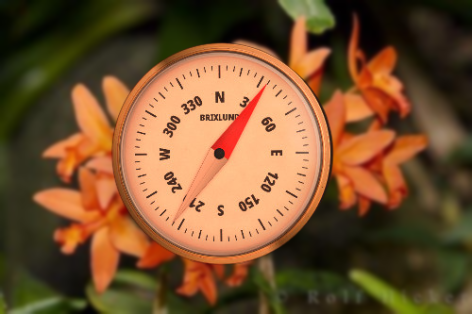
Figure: 35
